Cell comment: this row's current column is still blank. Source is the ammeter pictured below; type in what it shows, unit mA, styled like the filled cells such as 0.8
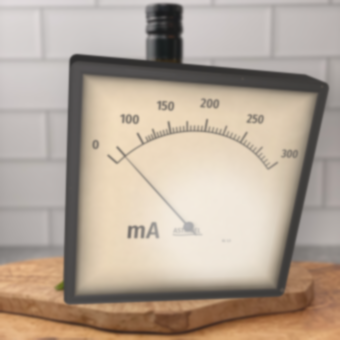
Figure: 50
